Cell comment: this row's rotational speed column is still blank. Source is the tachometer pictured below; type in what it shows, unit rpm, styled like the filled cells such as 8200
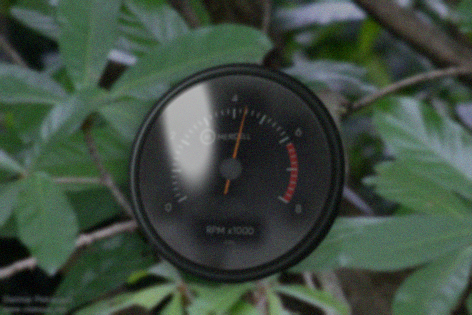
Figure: 4400
